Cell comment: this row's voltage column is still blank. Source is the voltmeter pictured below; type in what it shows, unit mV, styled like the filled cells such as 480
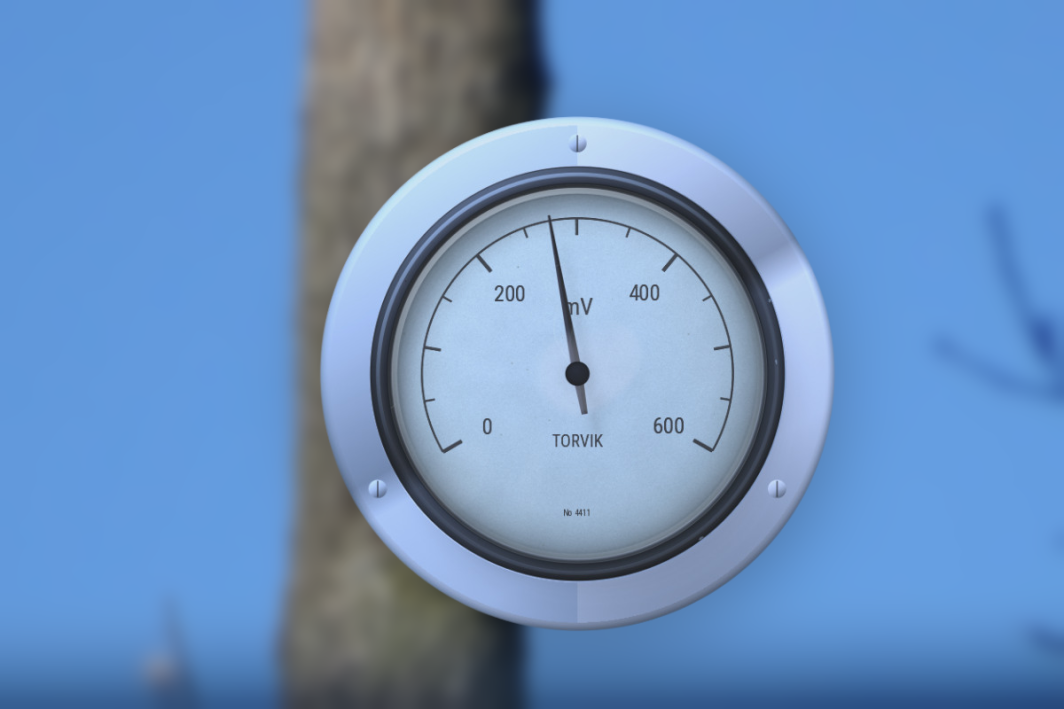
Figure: 275
